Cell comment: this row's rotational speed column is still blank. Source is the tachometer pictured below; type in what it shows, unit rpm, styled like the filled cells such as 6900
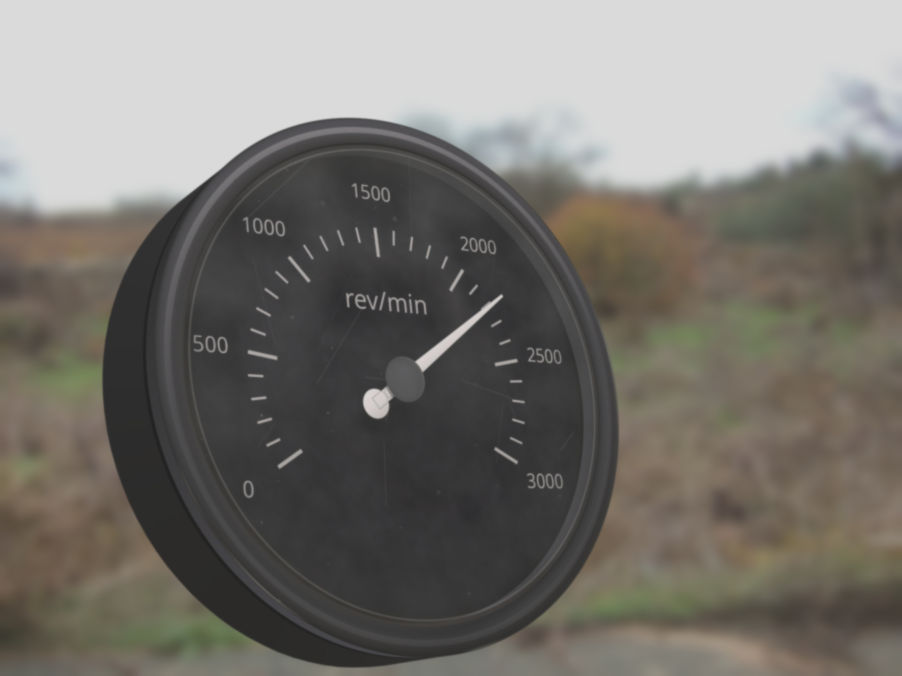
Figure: 2200
